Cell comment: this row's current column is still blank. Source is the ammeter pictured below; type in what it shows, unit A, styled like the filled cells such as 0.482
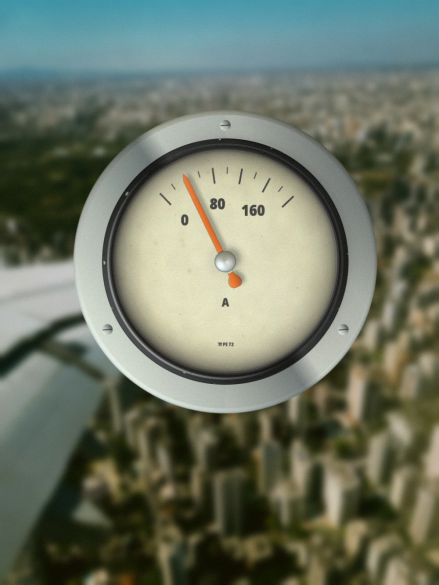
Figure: 40
